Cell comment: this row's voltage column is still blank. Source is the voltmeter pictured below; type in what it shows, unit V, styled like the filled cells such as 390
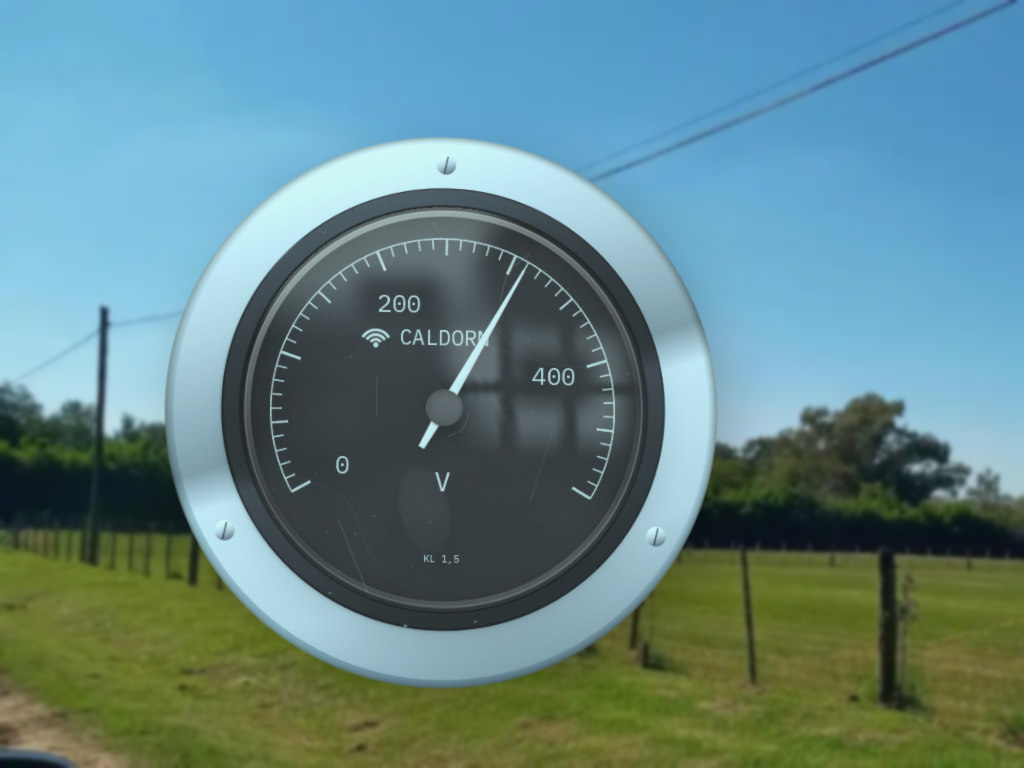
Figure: 310
